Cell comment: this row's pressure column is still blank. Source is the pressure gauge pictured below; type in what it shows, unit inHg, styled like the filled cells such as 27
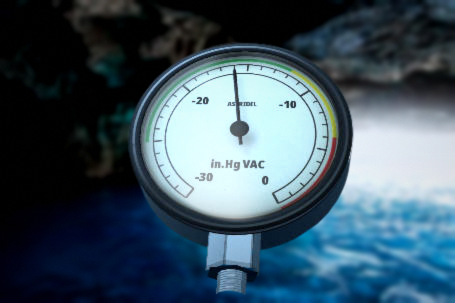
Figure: -16
